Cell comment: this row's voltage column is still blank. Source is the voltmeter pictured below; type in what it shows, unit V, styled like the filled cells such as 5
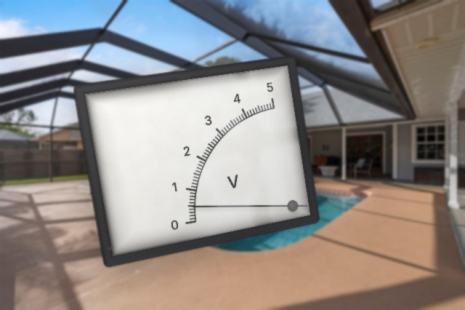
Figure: 0.5
